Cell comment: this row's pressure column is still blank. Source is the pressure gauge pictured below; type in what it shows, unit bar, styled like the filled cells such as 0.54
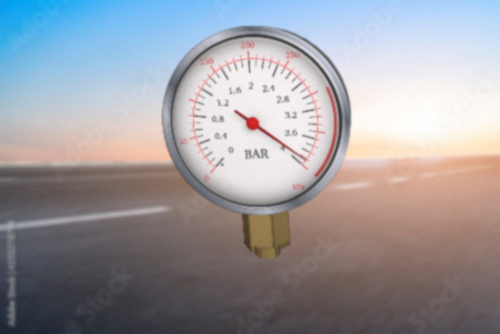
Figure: 3.9
